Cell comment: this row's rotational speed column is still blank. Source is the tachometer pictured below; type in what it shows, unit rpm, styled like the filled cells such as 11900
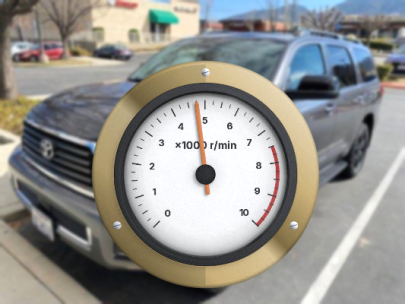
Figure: 4750
